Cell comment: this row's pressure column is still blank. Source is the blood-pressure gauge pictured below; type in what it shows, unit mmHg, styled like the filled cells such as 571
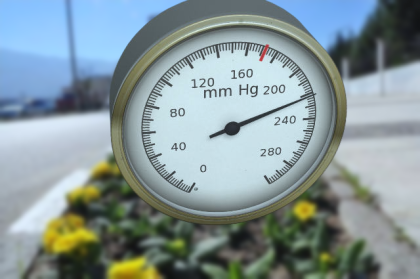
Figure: 220
